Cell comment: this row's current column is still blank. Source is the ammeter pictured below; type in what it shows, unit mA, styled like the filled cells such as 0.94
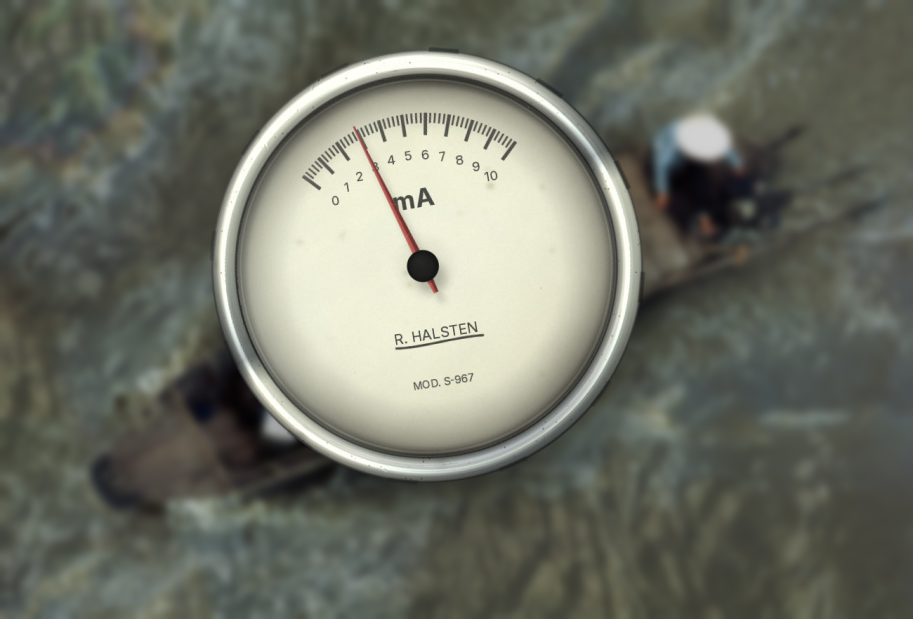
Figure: 3
